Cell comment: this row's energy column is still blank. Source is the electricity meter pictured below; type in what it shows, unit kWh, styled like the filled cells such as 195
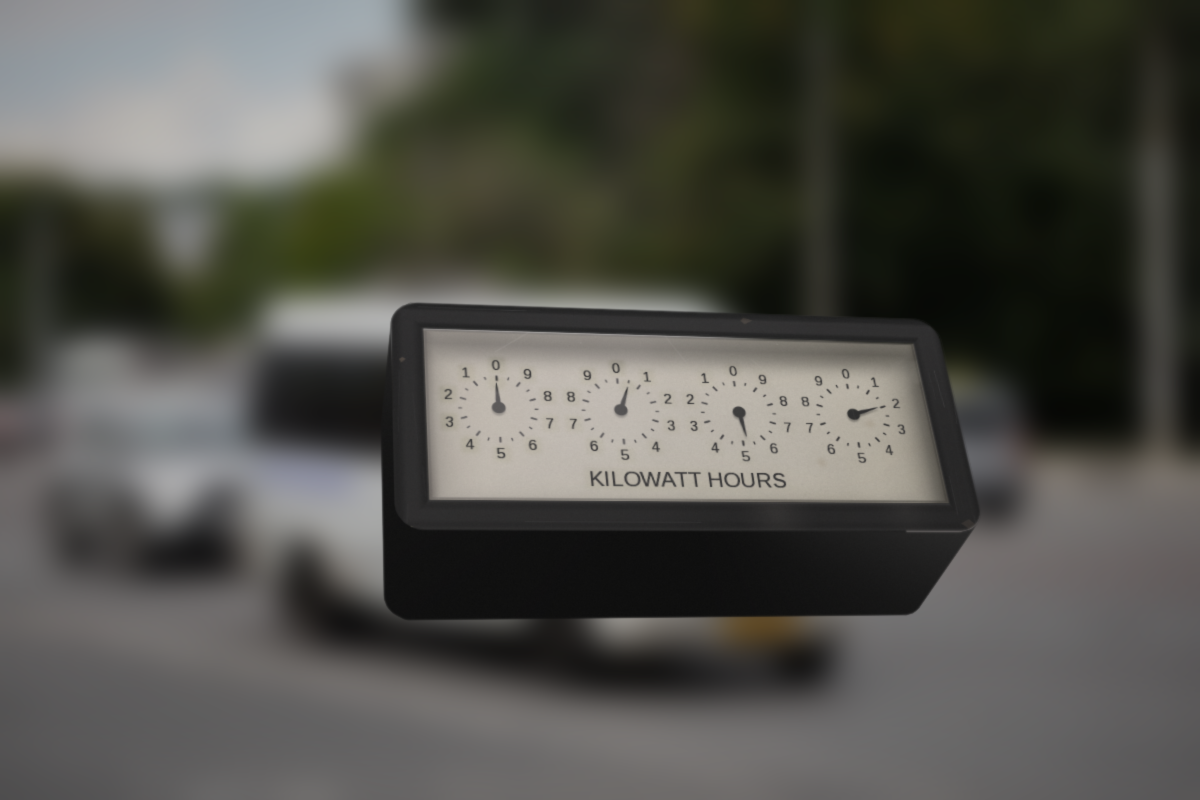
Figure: 52
